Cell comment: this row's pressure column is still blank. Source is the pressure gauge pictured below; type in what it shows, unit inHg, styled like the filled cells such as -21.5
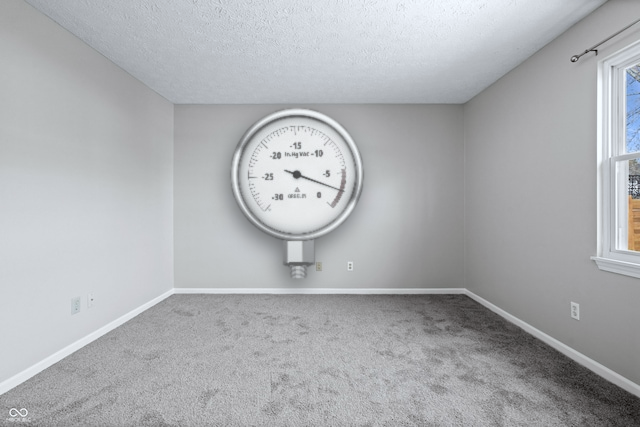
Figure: -2.5
